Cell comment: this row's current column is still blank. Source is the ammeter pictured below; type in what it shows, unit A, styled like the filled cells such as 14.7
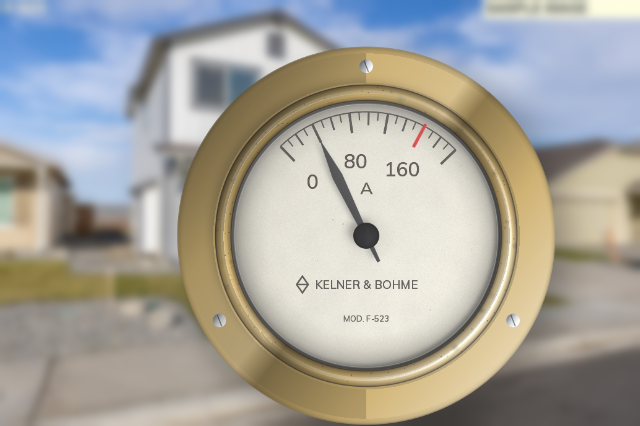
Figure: 40
